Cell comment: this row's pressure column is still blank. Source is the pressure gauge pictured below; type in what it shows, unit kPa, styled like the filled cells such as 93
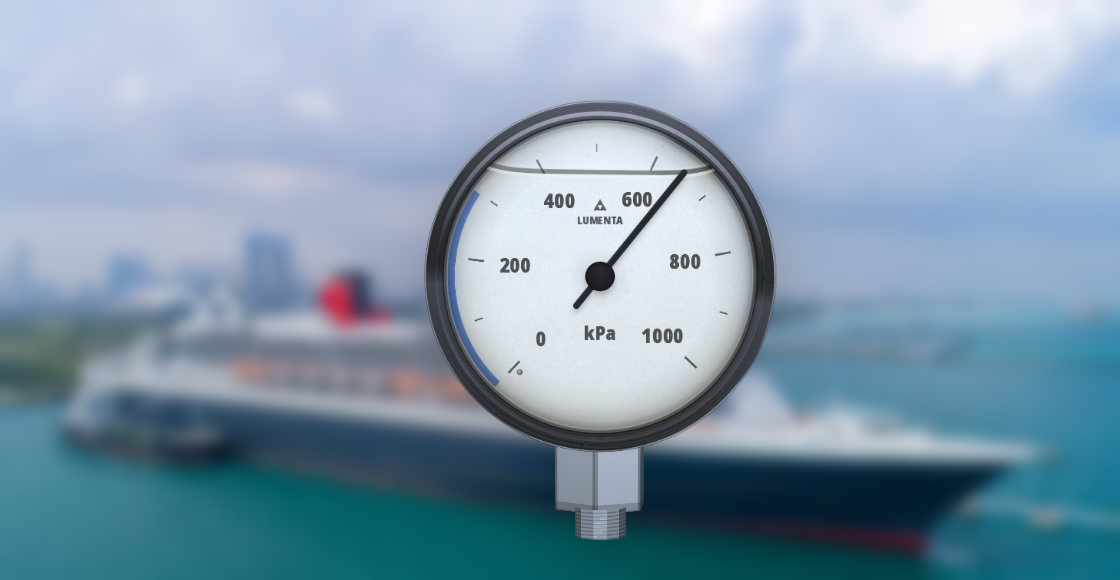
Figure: 650
